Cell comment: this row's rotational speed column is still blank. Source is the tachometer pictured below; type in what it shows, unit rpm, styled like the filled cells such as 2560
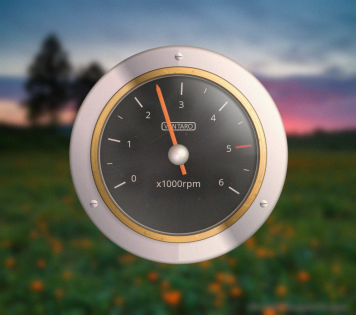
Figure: 2500
